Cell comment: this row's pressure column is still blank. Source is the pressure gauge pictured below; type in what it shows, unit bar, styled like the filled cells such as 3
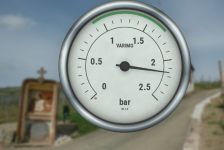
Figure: 2.15
